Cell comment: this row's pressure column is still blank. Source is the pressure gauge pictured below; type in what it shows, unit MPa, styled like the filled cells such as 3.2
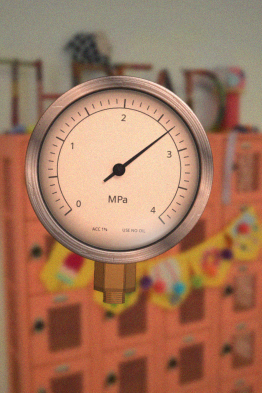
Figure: 2.7
